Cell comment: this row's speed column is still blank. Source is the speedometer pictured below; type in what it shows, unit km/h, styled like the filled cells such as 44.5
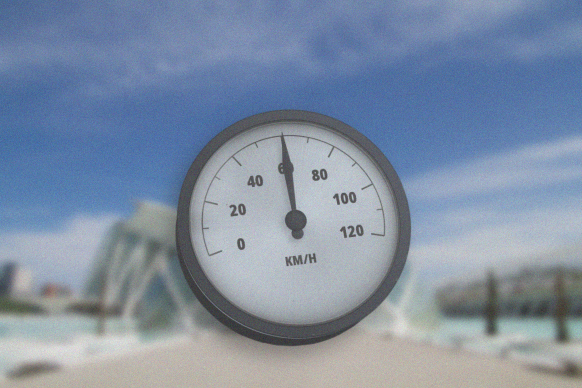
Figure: 60
